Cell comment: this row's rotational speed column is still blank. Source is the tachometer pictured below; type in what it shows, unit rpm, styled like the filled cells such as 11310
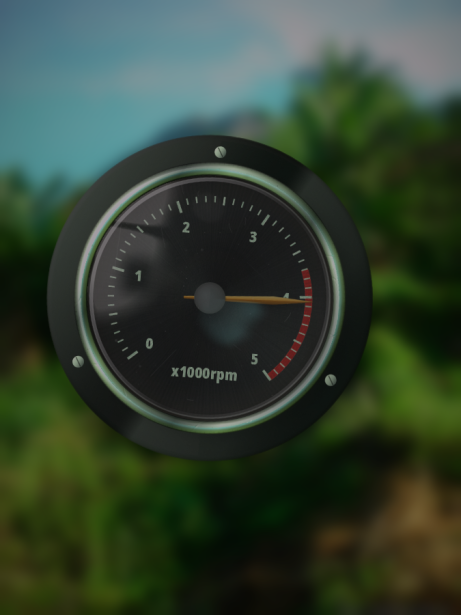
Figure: 4050
